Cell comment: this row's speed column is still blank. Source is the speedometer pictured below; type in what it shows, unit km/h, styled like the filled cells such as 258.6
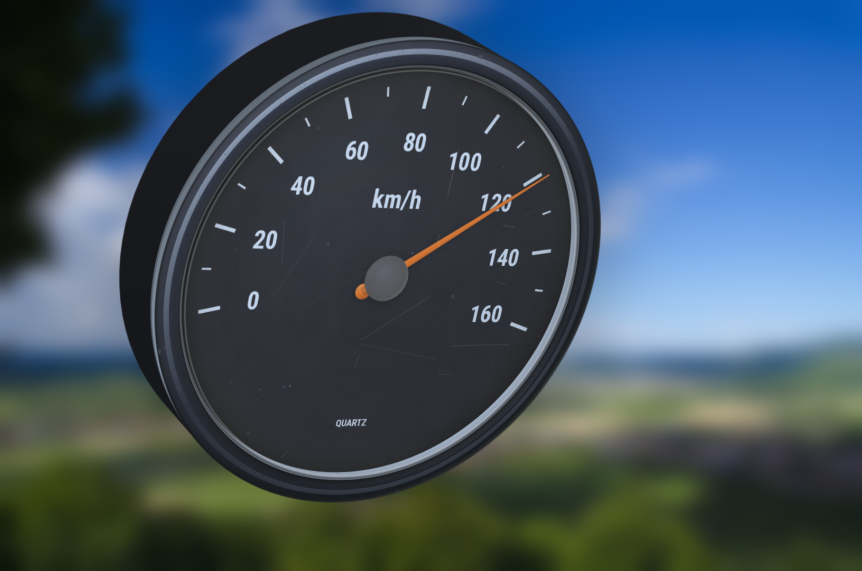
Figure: 120
